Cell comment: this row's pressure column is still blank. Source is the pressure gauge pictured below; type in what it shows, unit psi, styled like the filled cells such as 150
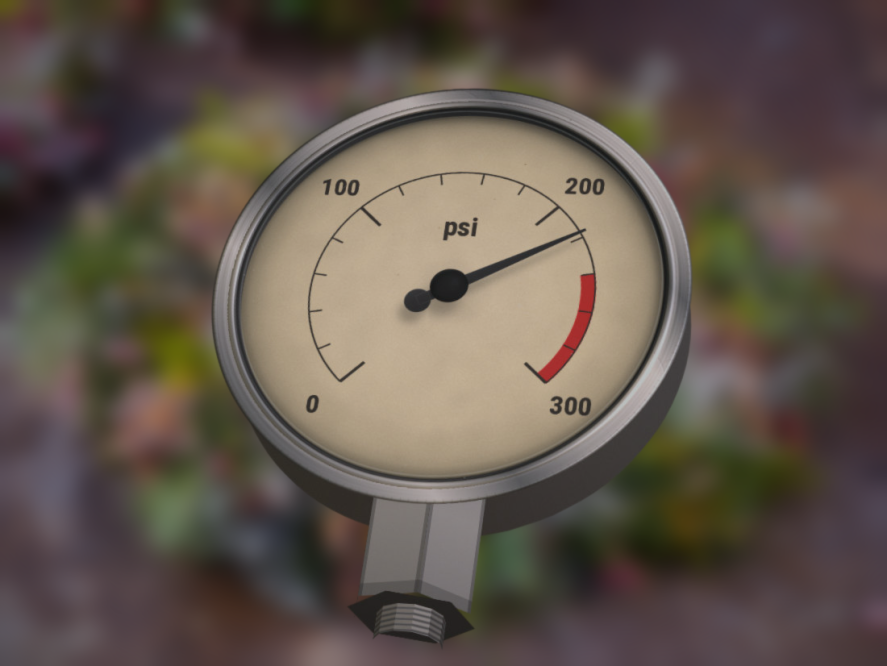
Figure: 220
